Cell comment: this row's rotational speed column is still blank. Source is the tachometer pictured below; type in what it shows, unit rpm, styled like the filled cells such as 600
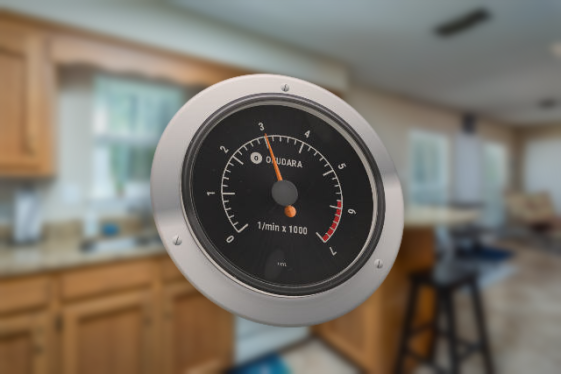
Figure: 3000
